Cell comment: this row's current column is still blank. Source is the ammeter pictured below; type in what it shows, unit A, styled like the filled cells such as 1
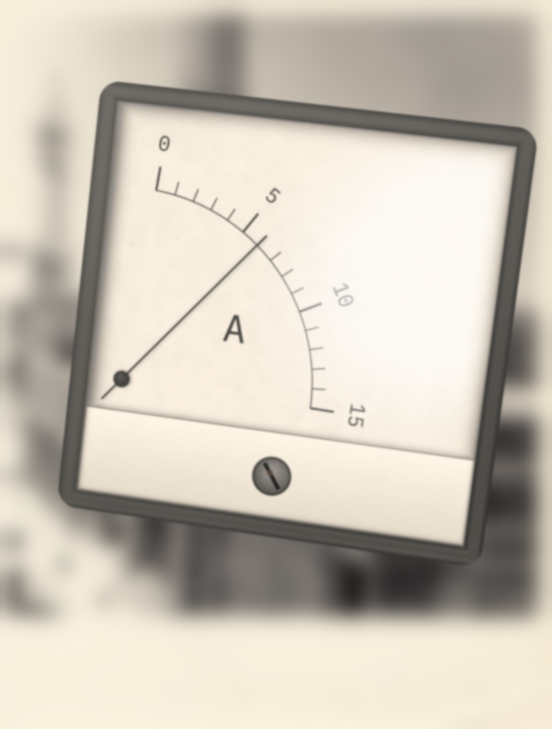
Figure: 6
